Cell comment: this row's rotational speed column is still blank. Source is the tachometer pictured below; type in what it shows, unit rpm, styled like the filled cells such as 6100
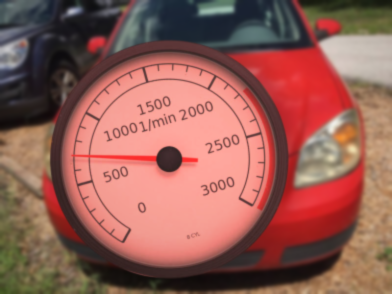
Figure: 700
